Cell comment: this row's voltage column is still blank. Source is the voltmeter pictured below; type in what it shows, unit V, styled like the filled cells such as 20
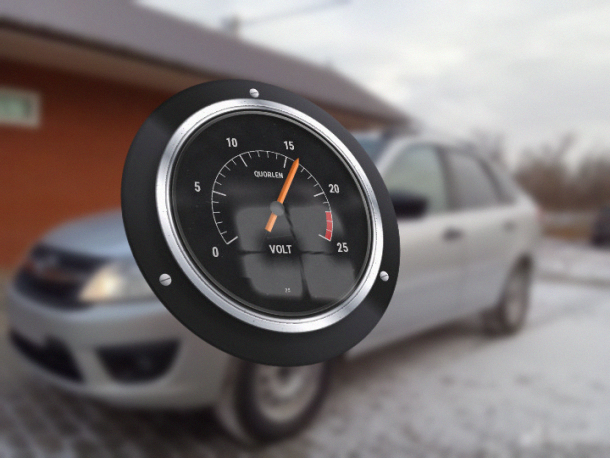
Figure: 16
